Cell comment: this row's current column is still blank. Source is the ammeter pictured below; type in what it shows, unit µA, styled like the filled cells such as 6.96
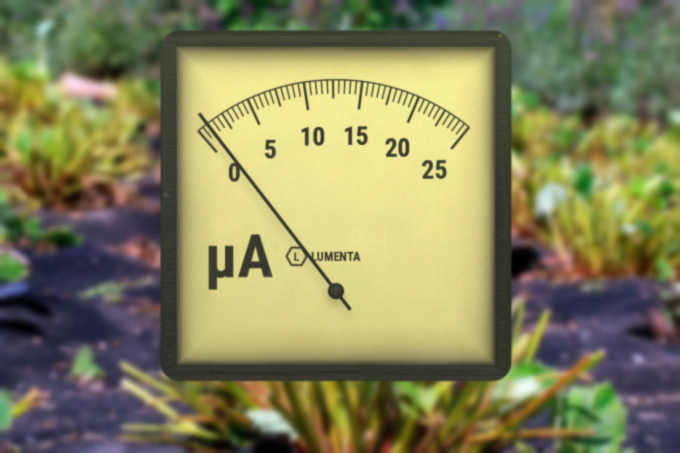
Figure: 1
